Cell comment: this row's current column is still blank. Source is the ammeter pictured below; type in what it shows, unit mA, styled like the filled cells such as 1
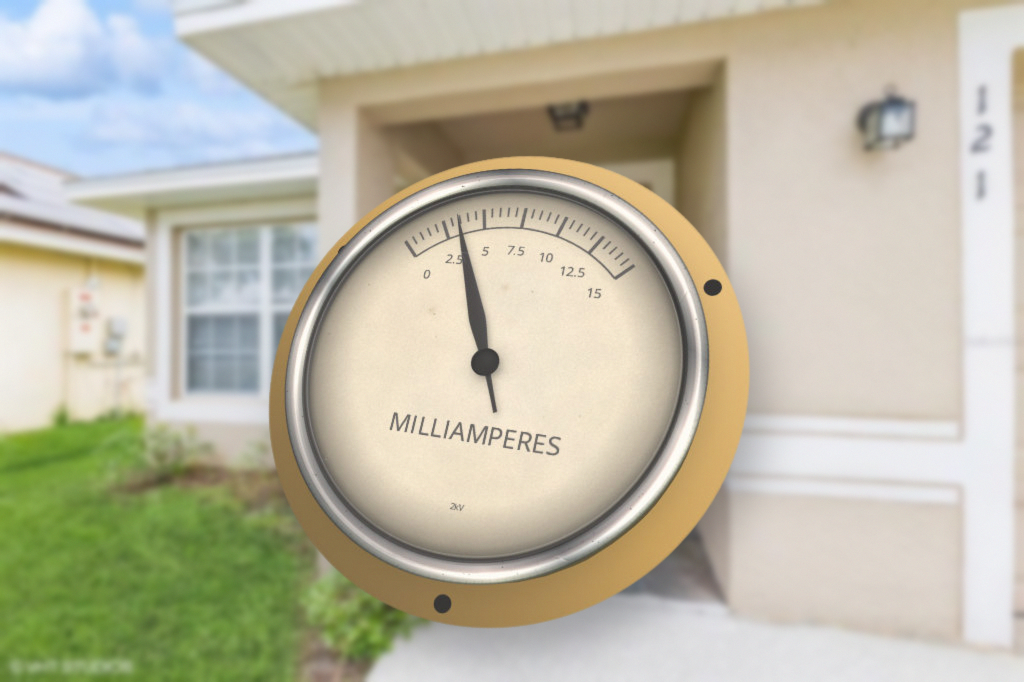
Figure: 3.5
